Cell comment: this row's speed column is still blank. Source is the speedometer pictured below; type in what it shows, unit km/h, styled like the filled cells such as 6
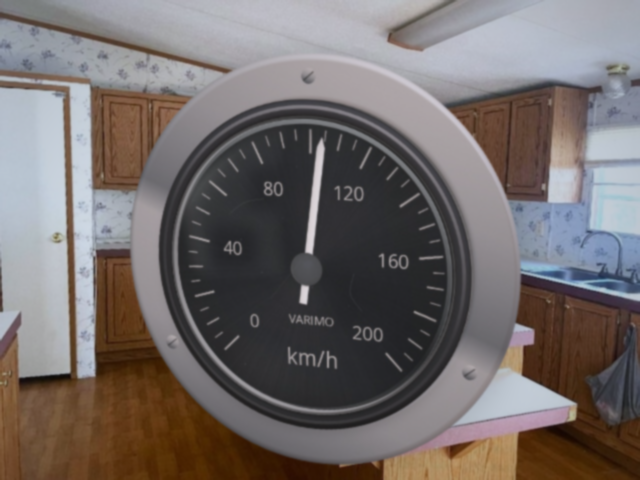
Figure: 105
